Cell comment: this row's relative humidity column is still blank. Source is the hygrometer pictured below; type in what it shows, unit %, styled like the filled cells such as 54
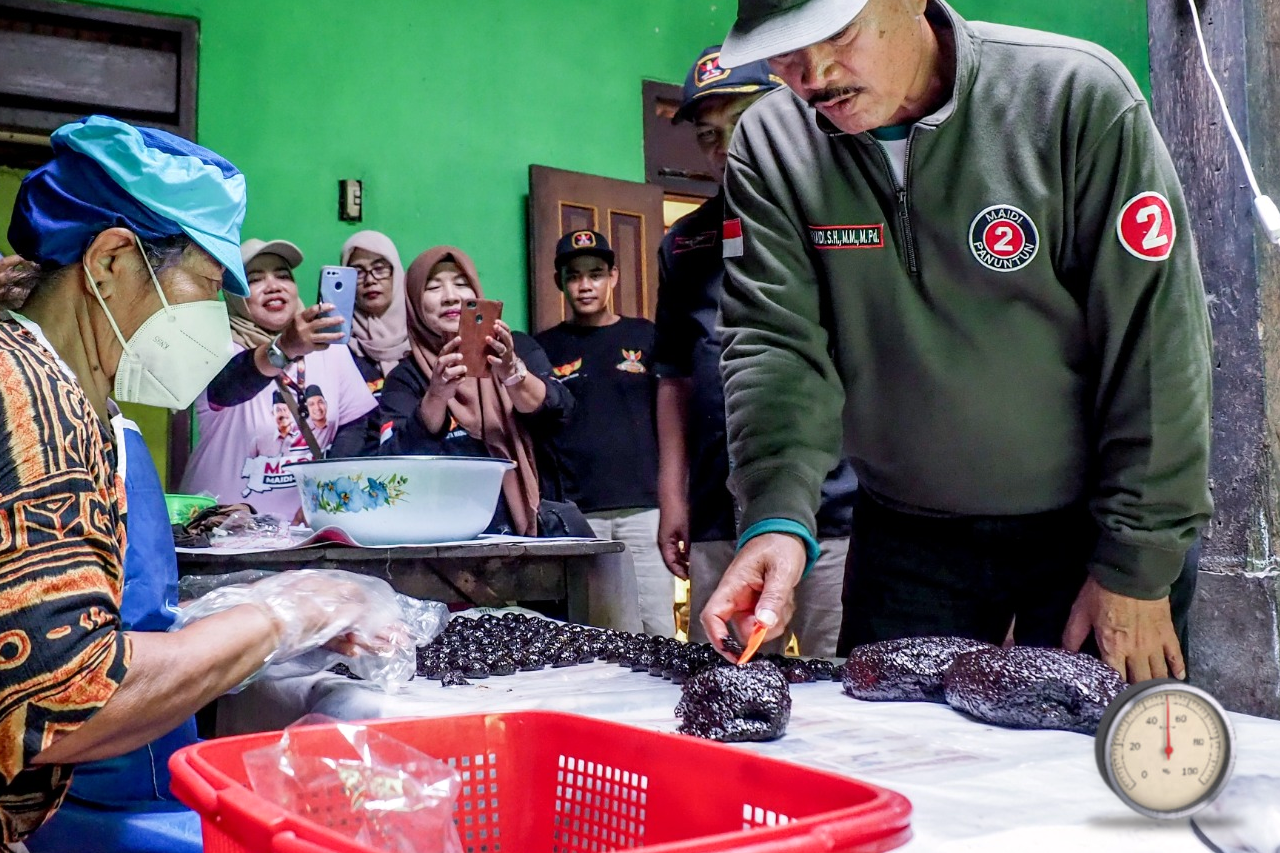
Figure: 50
